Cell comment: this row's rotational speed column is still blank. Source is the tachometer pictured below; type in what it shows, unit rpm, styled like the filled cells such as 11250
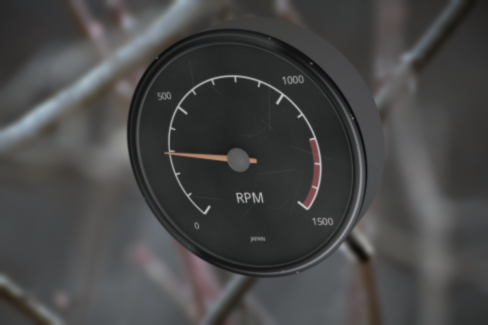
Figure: 300
